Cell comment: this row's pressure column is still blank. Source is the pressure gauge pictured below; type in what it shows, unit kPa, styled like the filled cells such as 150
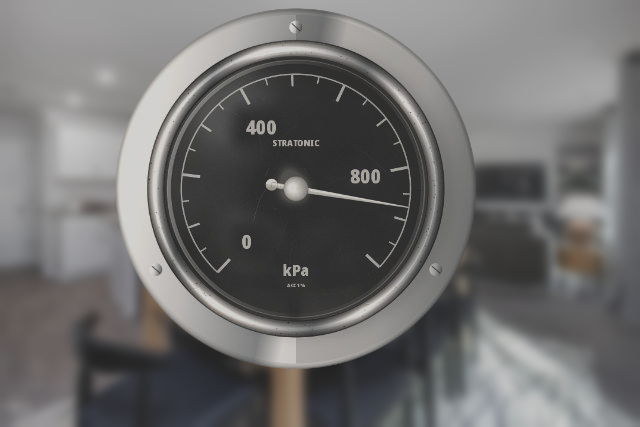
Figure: 875
